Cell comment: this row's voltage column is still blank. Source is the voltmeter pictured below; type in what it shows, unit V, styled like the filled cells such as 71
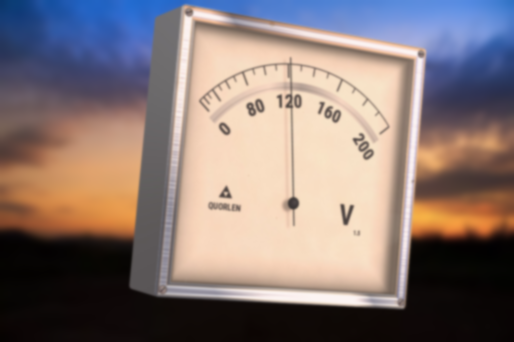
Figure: 120
